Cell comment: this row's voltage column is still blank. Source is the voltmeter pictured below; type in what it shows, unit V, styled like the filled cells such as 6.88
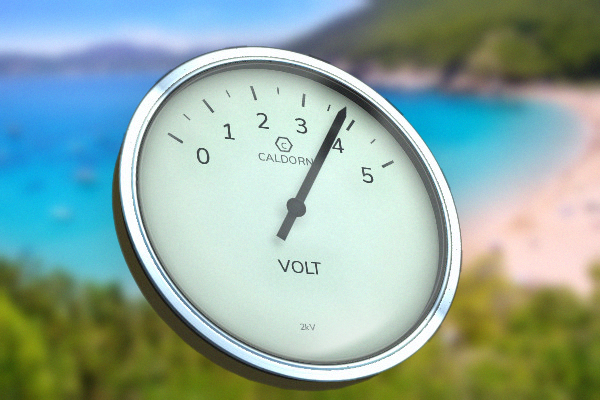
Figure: 3.75
